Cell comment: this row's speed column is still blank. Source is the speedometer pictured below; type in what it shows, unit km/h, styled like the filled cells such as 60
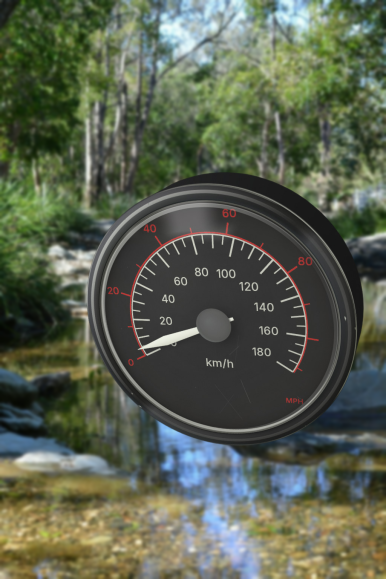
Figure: 5
